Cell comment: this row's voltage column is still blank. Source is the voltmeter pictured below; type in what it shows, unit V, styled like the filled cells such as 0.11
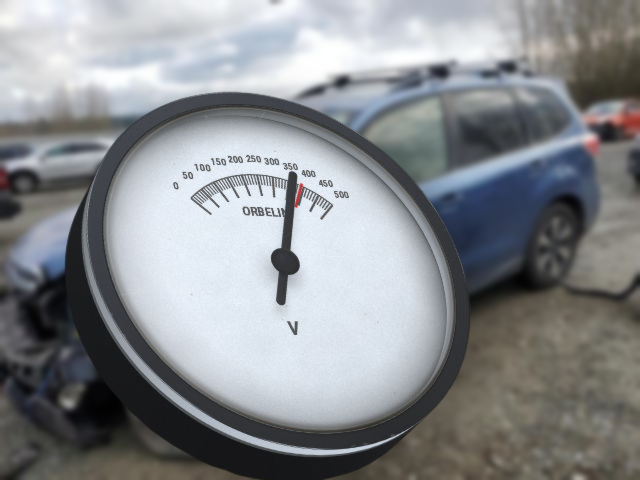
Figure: 350
